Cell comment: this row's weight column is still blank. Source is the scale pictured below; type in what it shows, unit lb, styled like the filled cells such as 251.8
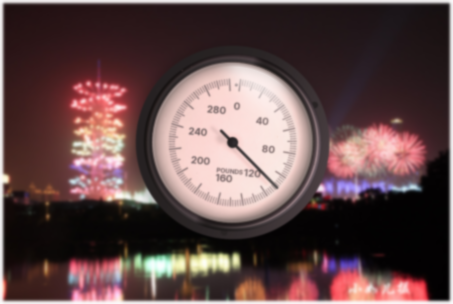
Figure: 110
